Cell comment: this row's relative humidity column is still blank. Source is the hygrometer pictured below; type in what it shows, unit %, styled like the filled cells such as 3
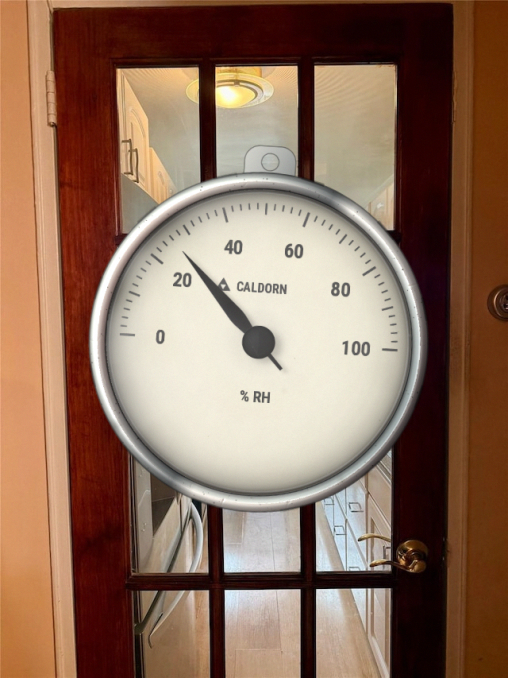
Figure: 26
